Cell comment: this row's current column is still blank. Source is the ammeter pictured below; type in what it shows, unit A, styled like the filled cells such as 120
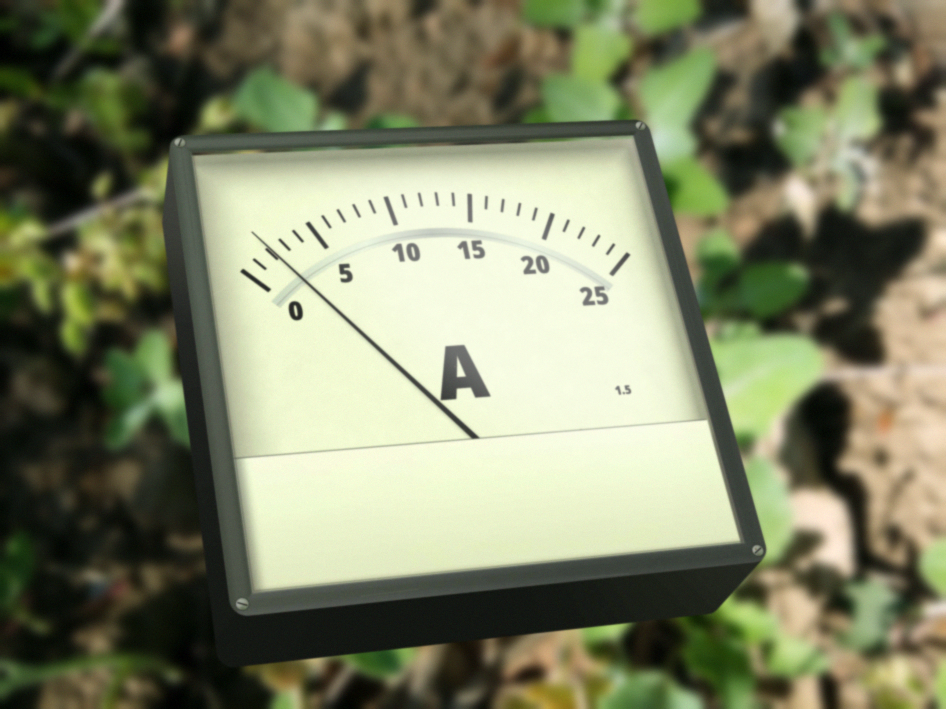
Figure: 2
